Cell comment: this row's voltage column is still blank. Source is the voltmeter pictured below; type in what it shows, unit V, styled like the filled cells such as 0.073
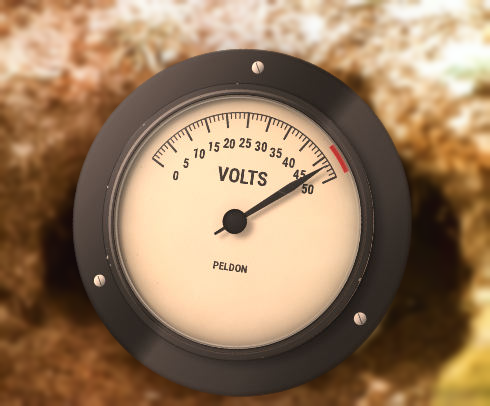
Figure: 47
